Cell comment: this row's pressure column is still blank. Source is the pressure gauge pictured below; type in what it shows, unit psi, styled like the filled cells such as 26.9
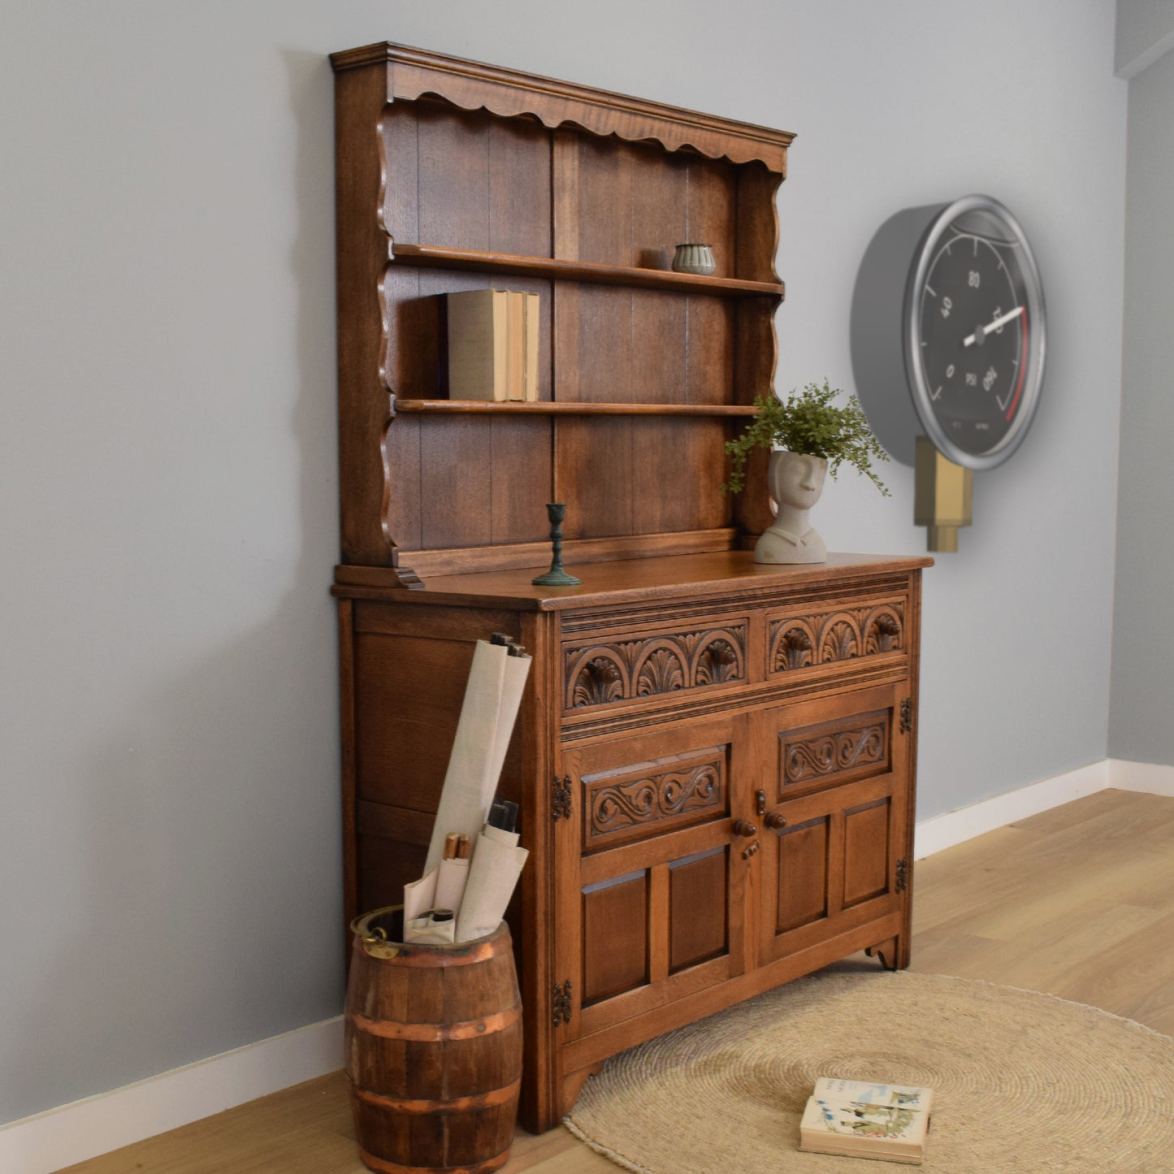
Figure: 120
